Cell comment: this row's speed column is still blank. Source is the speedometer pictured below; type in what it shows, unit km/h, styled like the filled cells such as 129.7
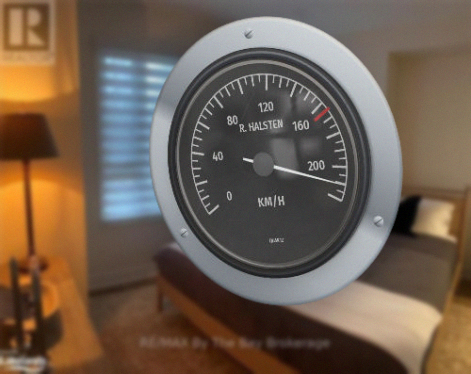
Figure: 210
